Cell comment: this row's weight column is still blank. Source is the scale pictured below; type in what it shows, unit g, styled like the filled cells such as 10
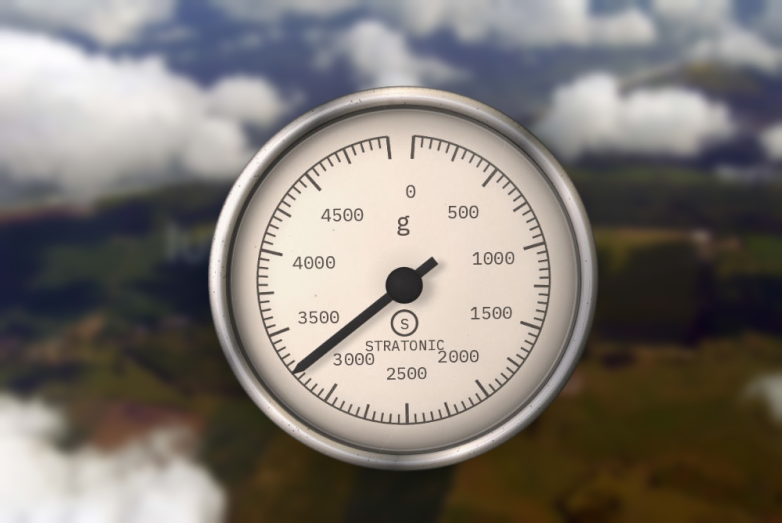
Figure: 3250
